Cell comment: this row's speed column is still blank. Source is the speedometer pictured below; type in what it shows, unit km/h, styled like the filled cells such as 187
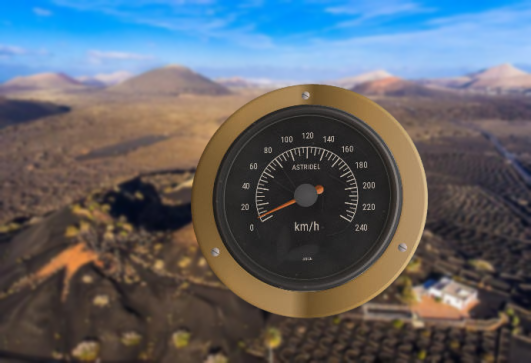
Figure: 5
